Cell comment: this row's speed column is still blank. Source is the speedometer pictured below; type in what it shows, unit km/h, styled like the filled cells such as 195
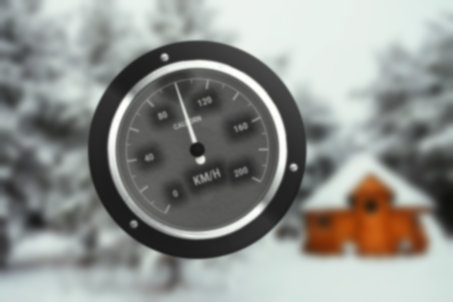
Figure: 100
